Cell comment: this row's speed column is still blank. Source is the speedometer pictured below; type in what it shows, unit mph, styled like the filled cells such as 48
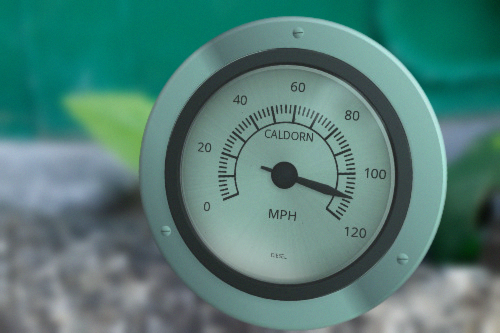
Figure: 110
